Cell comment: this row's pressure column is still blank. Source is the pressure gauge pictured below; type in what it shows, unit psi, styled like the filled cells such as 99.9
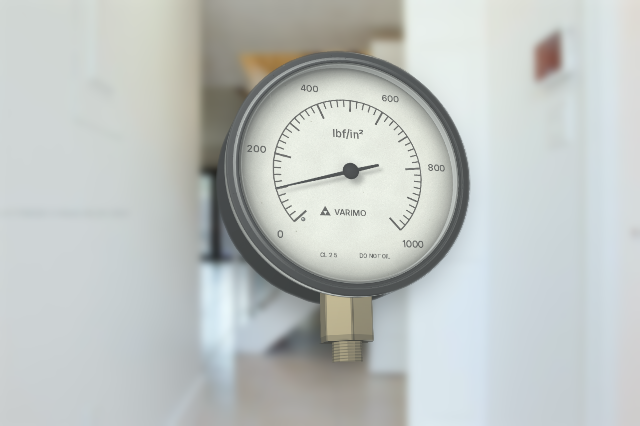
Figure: 100
